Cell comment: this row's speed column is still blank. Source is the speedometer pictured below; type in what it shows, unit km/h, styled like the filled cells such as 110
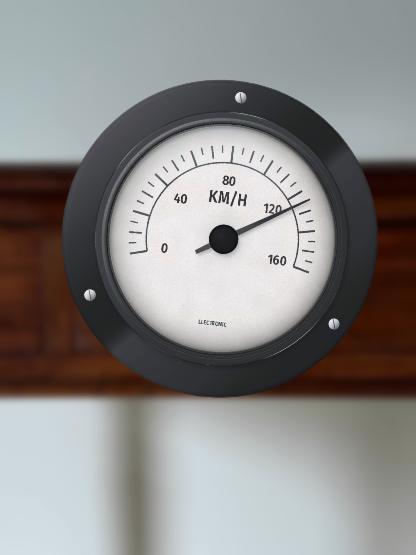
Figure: 125
